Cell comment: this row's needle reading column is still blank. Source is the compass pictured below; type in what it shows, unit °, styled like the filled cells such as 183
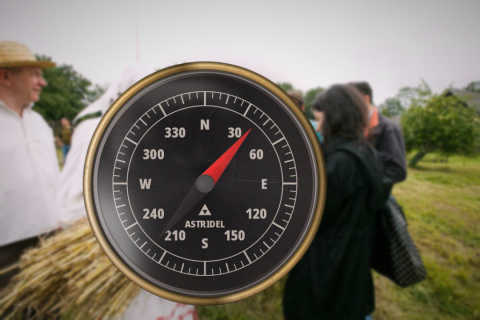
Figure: 40
